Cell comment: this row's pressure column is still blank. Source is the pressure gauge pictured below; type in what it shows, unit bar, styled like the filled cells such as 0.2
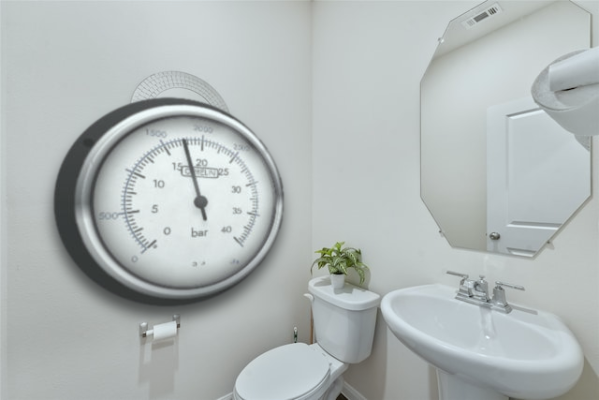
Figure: 17.5
